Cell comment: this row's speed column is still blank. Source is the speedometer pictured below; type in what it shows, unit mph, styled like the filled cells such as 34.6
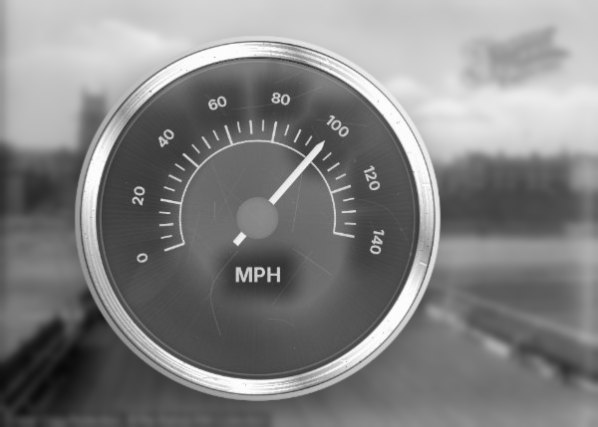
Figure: 100
